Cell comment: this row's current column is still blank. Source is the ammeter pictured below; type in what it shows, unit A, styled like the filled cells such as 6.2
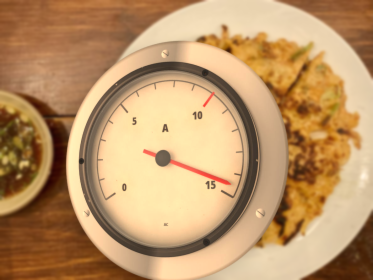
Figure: 14.5
